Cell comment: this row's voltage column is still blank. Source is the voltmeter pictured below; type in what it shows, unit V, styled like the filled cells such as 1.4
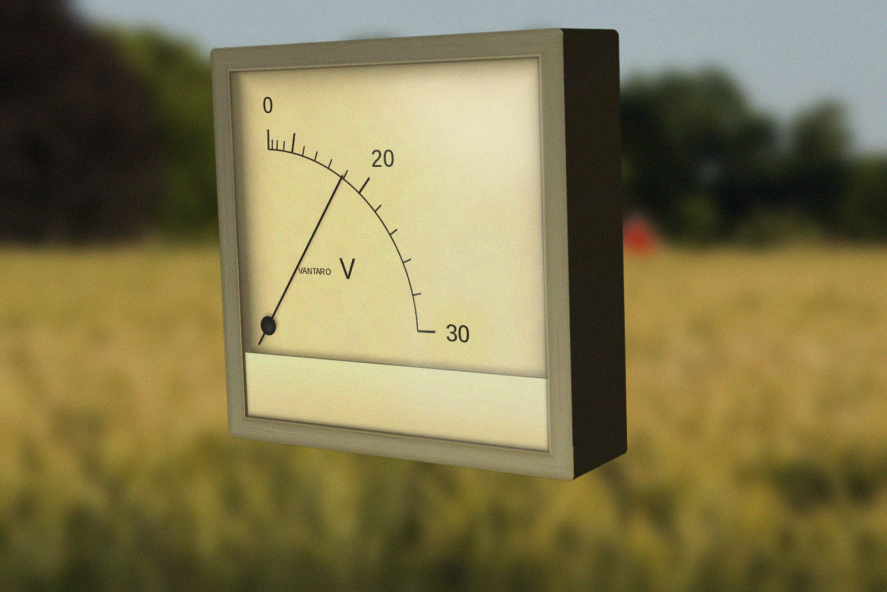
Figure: 18
